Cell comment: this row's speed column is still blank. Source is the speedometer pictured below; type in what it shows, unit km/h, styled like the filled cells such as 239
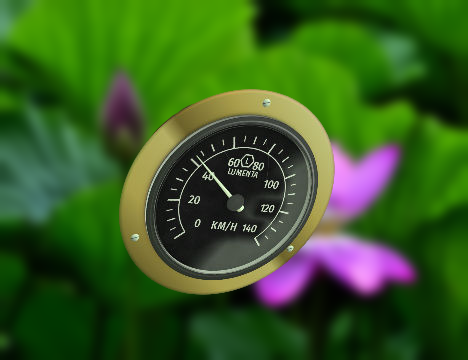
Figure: 42.5
